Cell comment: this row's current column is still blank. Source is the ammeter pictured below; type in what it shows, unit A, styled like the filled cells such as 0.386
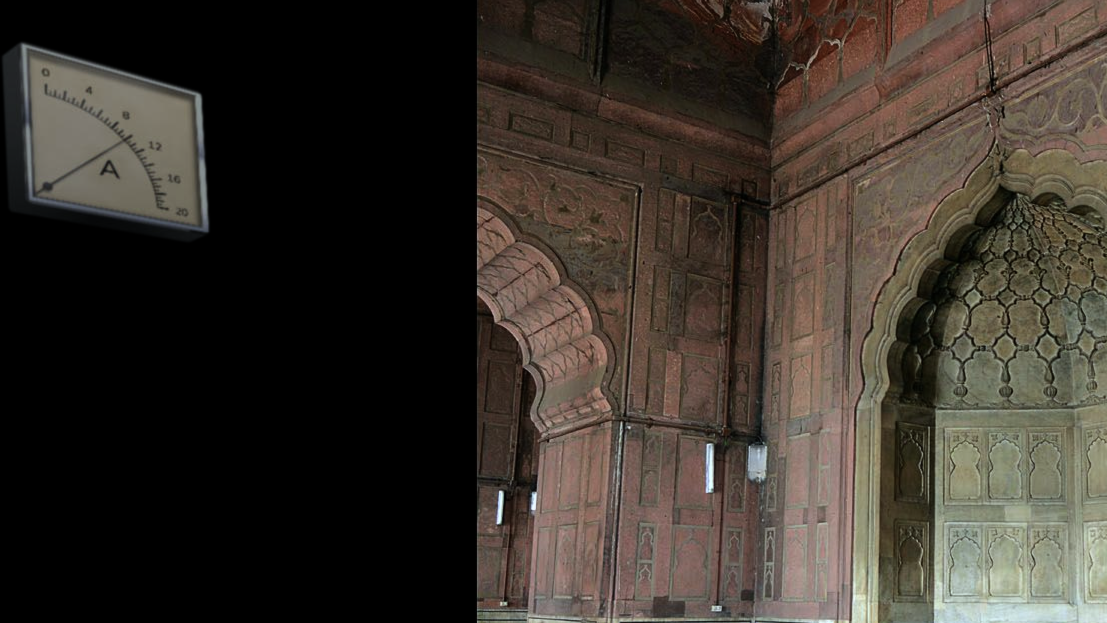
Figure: 10
